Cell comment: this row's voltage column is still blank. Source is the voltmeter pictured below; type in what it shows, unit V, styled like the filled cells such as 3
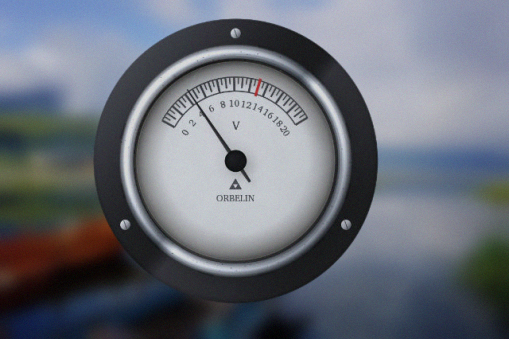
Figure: 4.5
